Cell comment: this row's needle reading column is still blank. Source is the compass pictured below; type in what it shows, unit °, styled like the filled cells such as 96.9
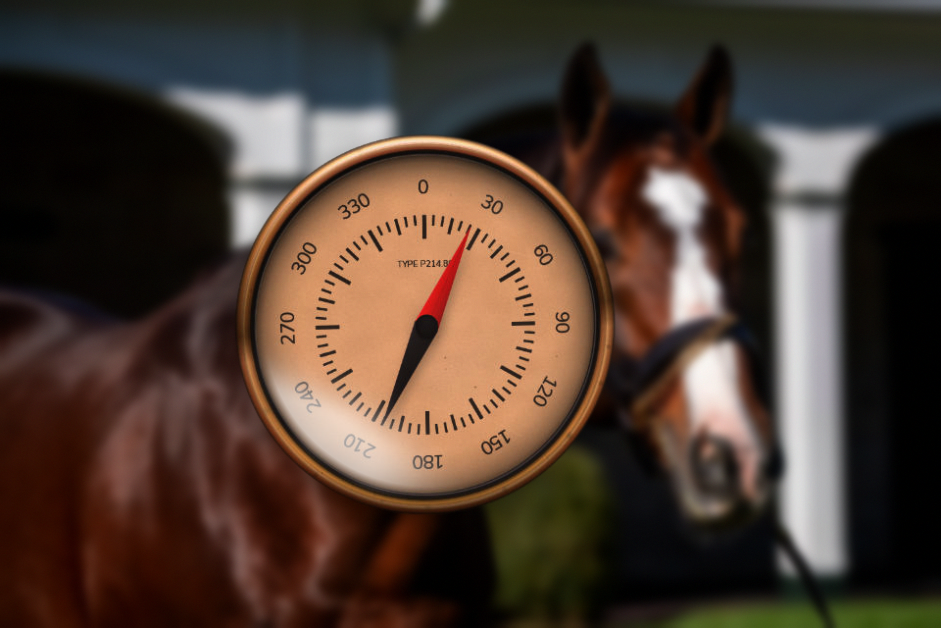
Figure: 25
